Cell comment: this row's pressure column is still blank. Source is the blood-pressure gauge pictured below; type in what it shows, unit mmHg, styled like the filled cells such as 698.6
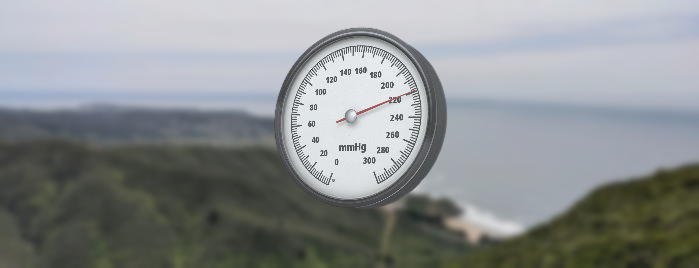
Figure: 220
